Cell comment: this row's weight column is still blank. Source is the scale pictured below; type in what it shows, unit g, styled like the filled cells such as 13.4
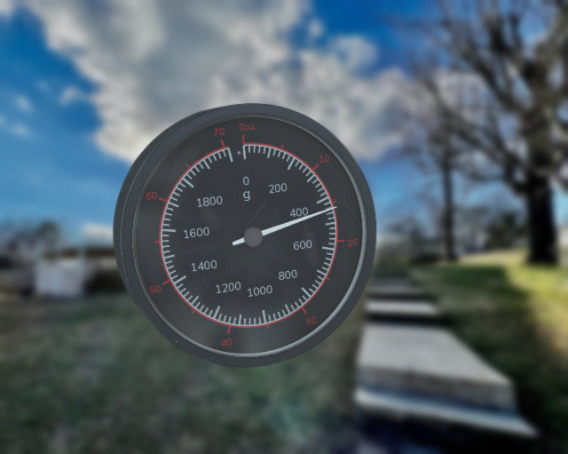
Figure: 440
